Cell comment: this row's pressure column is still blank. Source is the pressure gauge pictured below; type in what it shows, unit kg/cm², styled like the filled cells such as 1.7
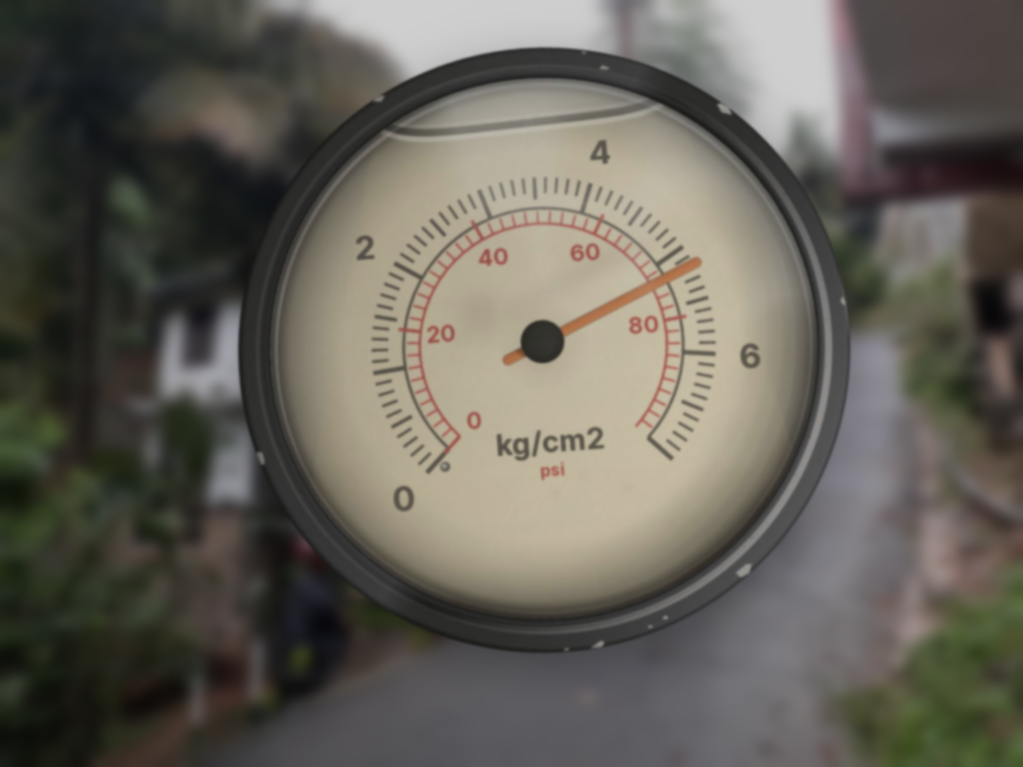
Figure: 5.2
